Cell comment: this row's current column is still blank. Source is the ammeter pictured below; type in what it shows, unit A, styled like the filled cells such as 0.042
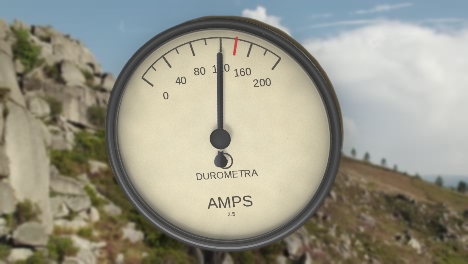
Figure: 120
